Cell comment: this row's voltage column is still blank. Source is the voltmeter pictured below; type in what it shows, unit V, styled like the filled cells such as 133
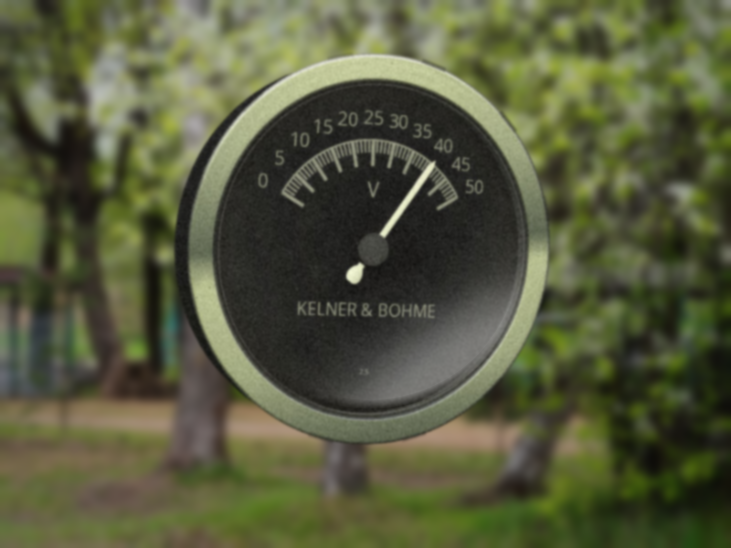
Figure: 40
